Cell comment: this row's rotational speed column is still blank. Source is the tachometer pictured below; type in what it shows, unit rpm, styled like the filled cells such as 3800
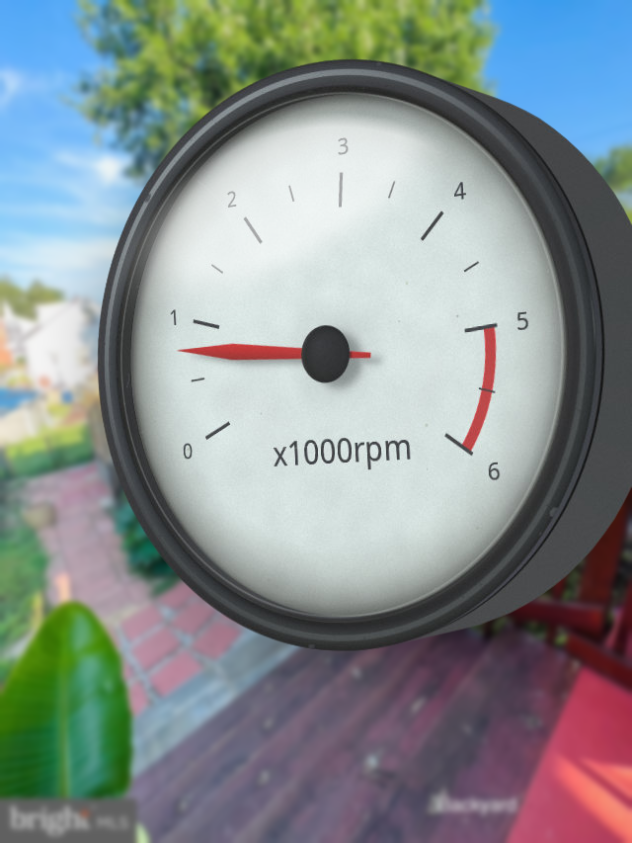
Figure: 750
